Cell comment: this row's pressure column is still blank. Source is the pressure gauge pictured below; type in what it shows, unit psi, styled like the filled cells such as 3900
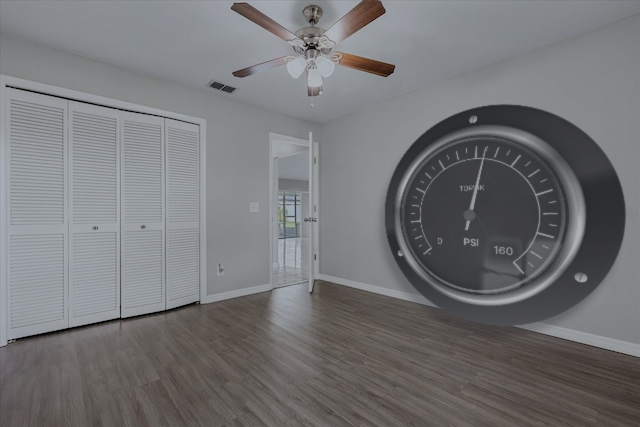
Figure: 85
